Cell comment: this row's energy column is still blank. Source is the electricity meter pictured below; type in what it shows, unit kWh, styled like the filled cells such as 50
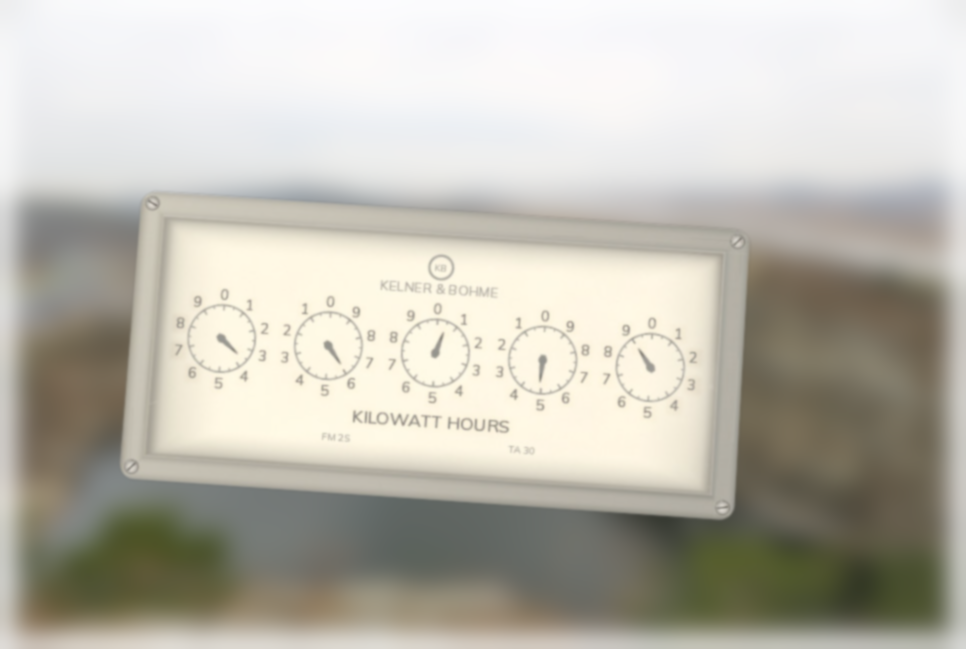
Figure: 36049
